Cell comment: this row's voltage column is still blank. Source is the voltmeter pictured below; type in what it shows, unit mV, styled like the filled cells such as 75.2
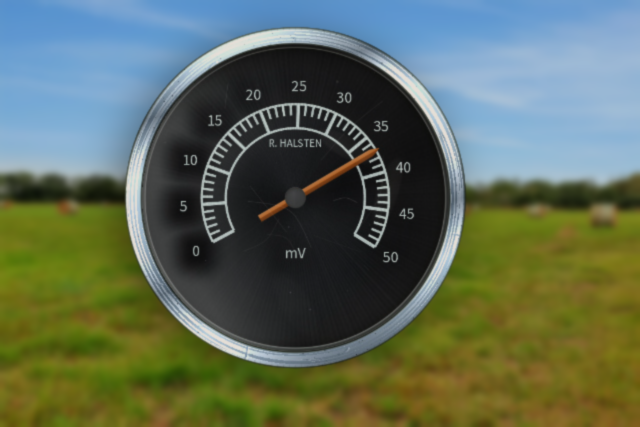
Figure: 37
